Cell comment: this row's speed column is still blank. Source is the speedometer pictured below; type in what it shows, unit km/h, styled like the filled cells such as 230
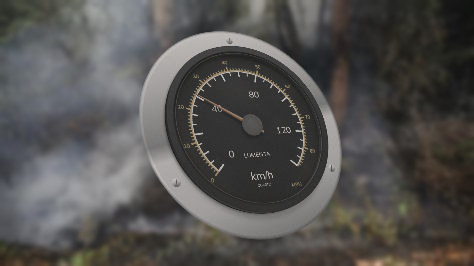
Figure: 40
